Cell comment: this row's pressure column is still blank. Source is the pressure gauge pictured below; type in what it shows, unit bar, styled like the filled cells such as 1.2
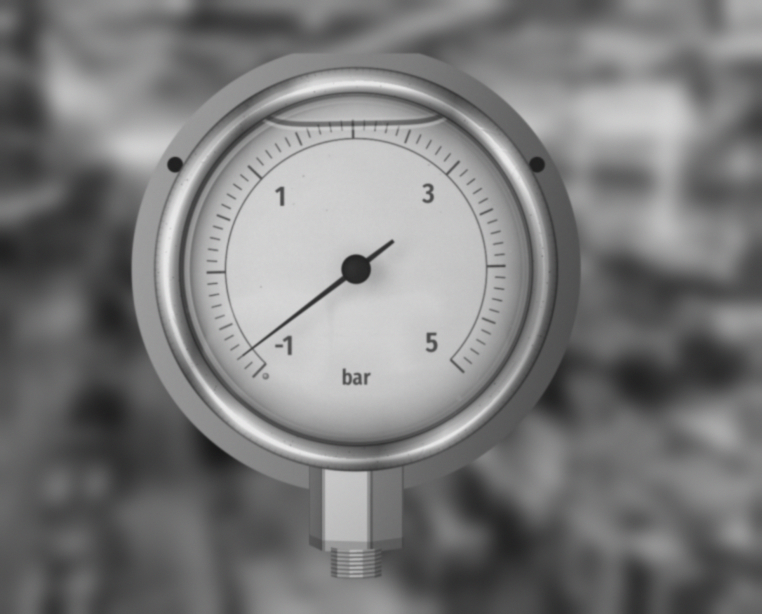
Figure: -0.8
